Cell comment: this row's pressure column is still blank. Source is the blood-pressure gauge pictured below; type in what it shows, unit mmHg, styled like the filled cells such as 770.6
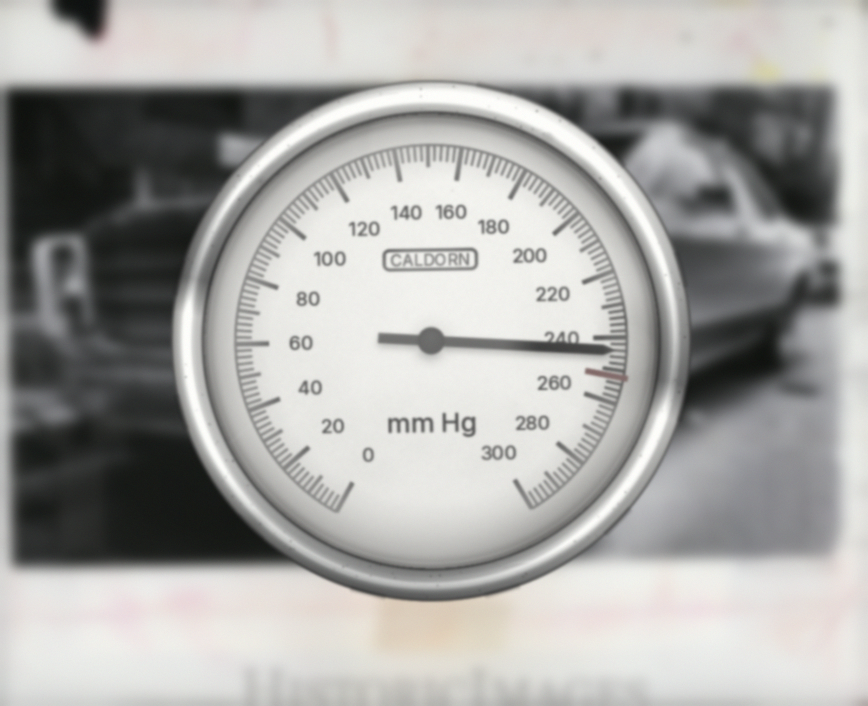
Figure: 244
